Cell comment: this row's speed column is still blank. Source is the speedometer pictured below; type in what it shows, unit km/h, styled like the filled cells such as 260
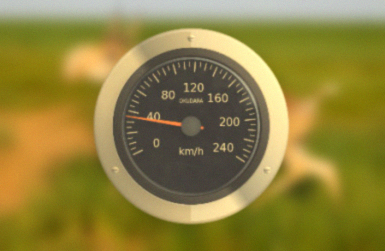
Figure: 35
